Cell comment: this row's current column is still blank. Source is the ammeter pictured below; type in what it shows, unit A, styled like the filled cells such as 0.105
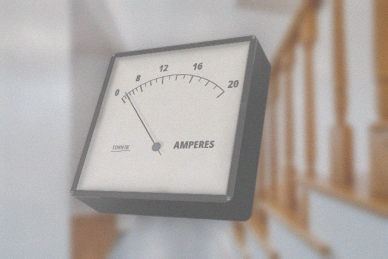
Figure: 4
